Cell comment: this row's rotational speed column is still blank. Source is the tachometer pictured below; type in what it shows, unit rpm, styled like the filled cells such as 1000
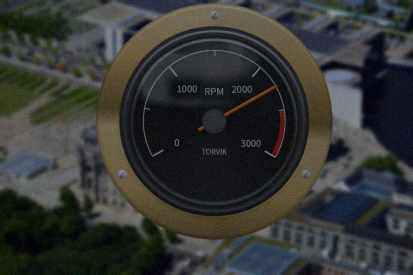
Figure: 2250
